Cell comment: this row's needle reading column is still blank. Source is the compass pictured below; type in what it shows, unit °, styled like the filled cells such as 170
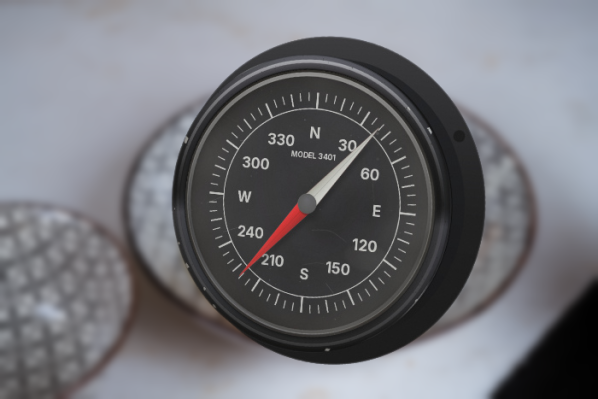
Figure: 220
